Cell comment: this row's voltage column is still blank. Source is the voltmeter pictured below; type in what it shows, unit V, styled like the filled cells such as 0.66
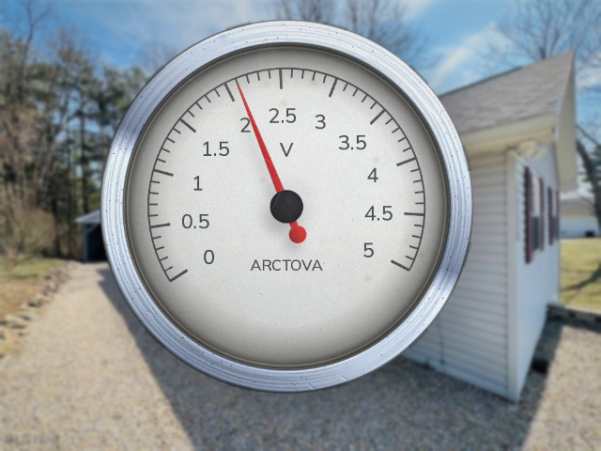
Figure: 2.1
